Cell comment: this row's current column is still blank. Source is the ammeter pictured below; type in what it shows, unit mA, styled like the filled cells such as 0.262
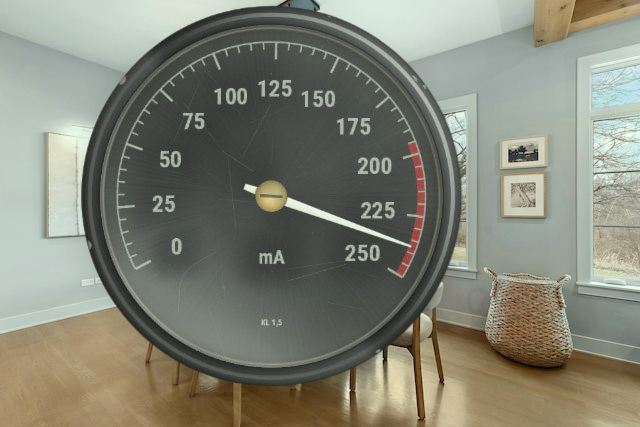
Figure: 237.5
